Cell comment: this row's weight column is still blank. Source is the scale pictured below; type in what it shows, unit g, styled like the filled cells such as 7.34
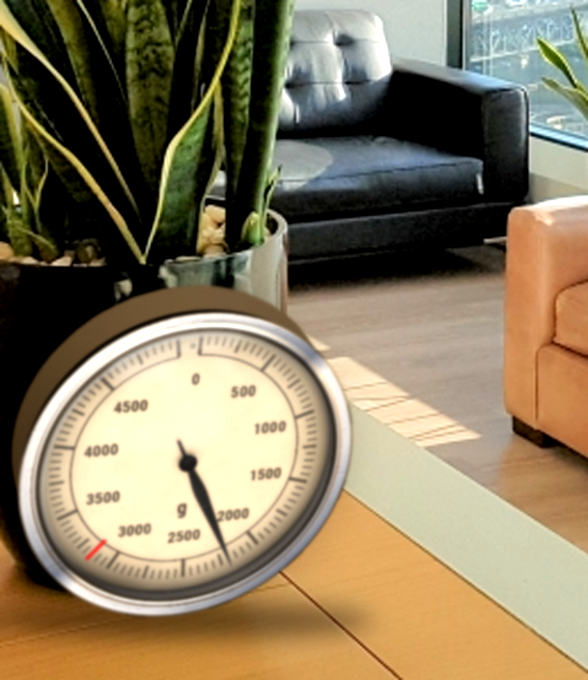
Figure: 2200
